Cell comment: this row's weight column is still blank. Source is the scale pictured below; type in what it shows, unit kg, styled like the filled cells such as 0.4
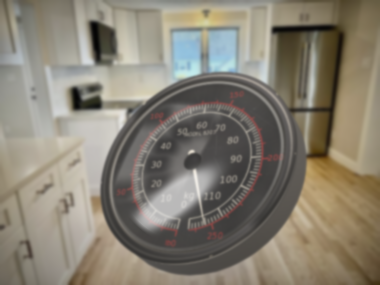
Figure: 115
